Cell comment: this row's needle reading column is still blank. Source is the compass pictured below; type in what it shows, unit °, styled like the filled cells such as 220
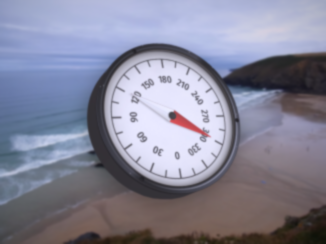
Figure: 300
